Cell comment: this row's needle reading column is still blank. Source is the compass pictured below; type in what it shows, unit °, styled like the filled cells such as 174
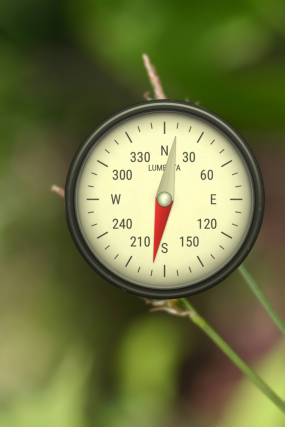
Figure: 190
